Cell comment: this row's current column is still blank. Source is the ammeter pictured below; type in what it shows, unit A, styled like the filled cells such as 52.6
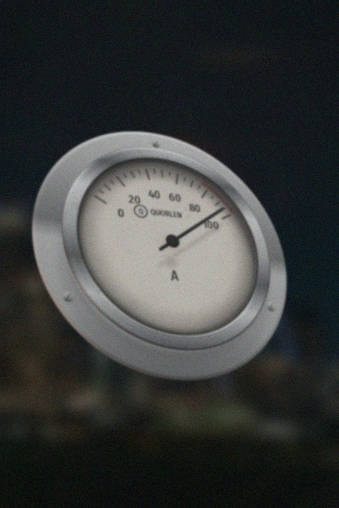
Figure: 95
